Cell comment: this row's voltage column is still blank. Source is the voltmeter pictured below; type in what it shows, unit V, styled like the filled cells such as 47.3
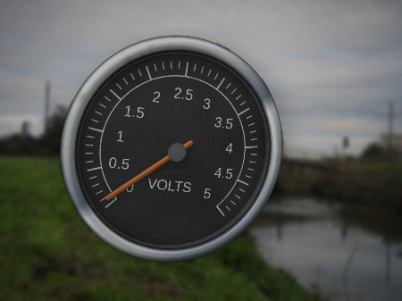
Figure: 0.1
